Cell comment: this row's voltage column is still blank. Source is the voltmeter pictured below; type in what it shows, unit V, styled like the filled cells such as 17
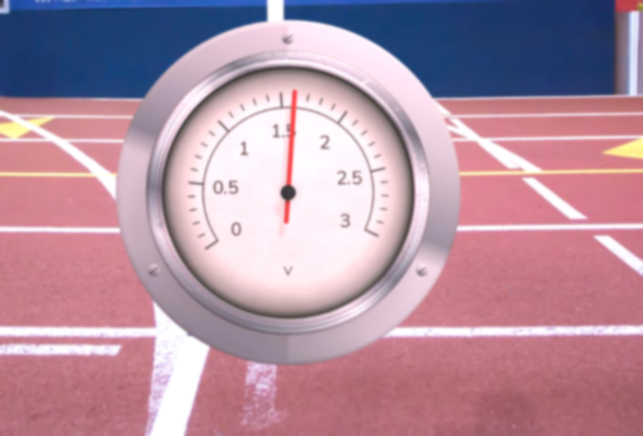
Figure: 1.6
